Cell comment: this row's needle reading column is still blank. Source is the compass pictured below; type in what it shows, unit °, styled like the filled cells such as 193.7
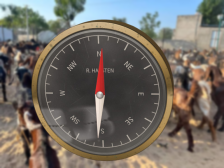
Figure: 5
